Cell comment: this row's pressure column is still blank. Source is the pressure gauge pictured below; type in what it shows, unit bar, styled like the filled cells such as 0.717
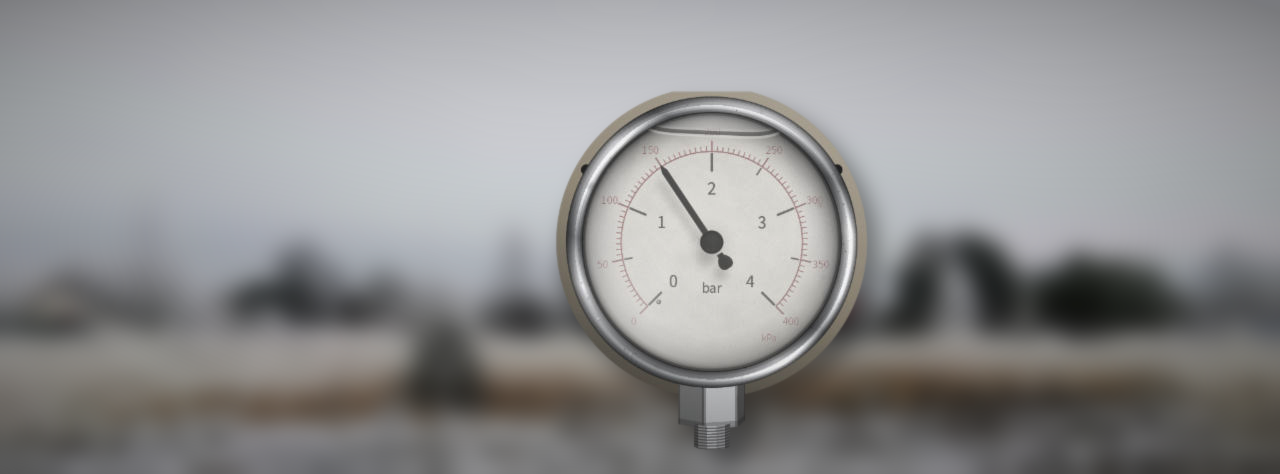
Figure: 1.5
